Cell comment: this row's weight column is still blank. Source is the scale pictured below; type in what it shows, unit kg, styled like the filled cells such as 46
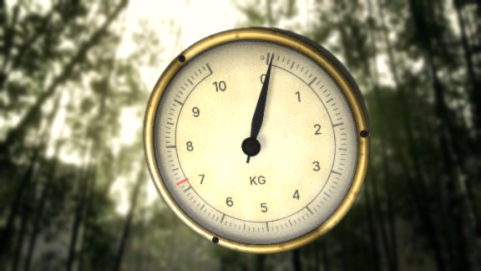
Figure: 0.1
